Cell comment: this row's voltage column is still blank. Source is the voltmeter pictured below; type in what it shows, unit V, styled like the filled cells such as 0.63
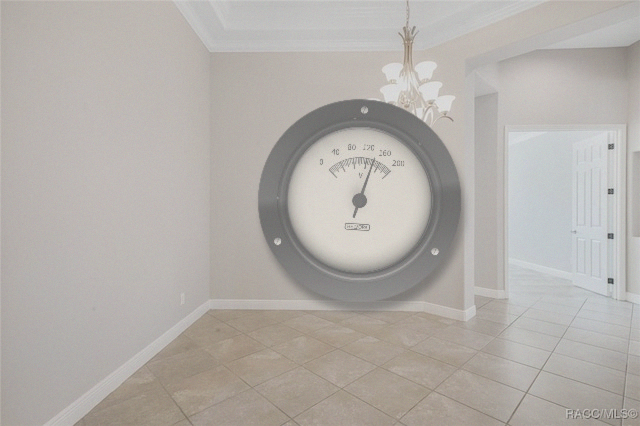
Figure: 140
